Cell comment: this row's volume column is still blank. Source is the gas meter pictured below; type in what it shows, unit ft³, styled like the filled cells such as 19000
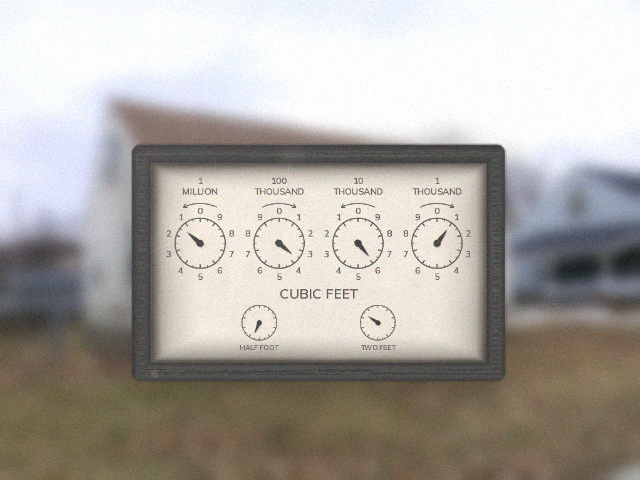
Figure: 136100
